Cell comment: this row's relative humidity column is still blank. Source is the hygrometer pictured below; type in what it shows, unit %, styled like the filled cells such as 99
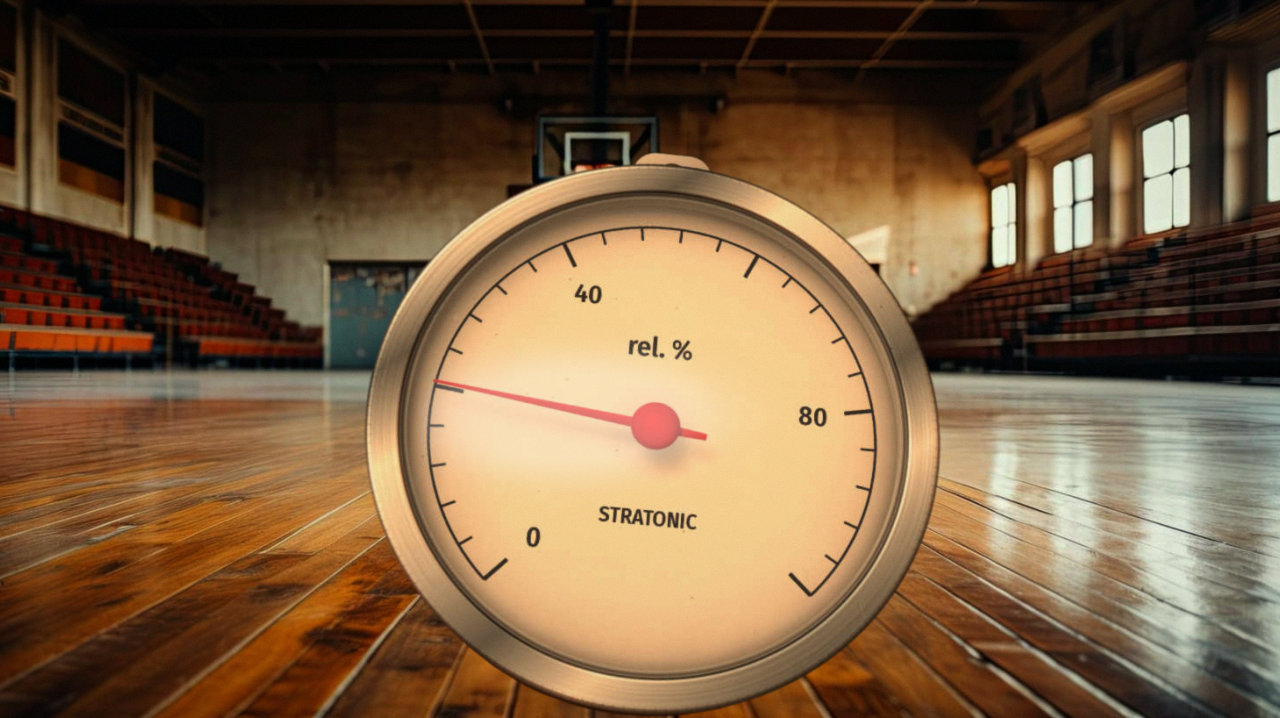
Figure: 20
